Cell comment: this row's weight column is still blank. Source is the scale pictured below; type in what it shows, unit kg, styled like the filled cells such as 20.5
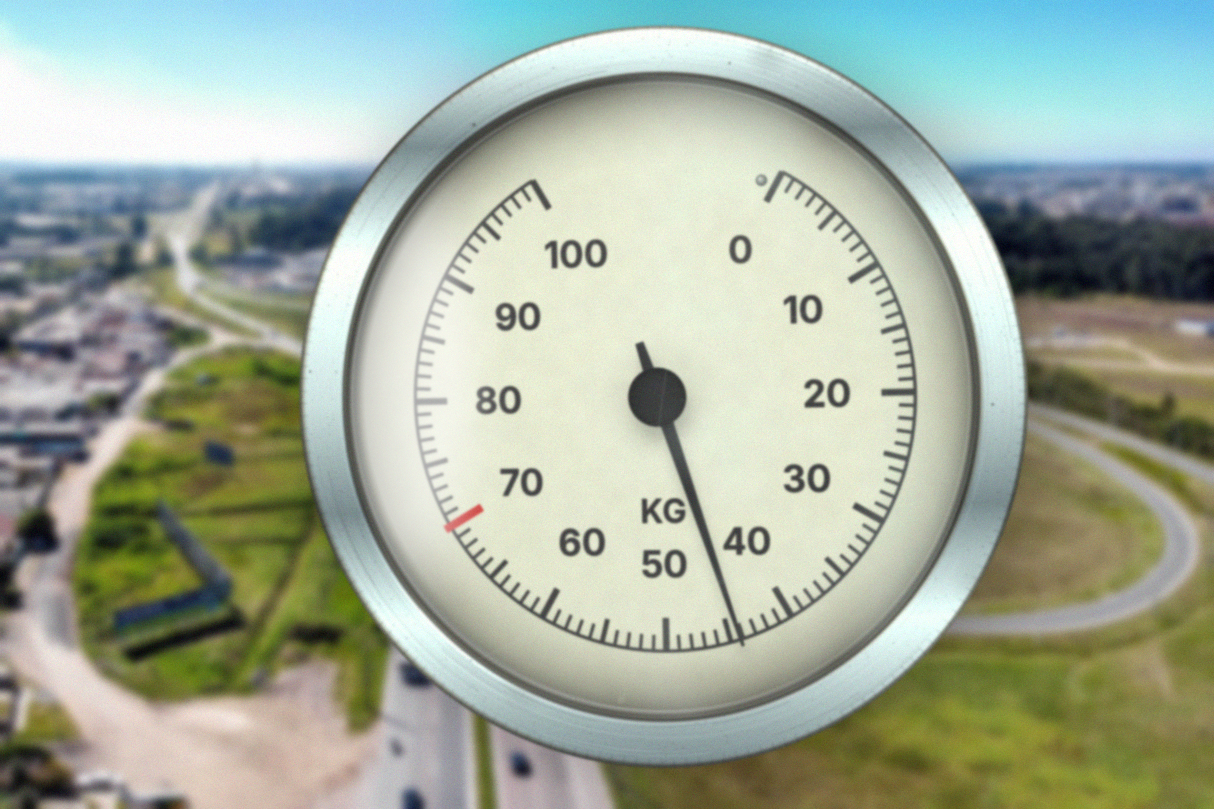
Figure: 44
